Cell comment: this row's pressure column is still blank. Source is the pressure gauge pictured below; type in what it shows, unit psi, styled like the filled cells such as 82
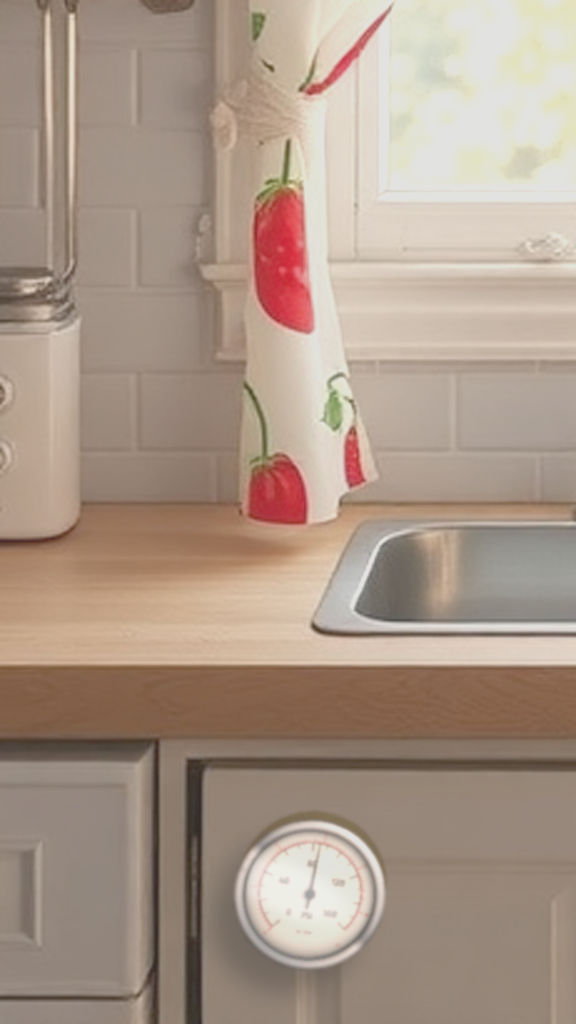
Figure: 85
